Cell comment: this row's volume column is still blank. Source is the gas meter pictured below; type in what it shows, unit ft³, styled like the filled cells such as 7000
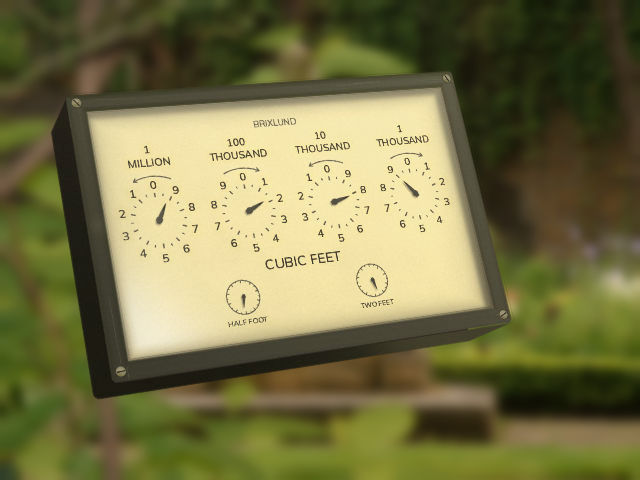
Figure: 917900
